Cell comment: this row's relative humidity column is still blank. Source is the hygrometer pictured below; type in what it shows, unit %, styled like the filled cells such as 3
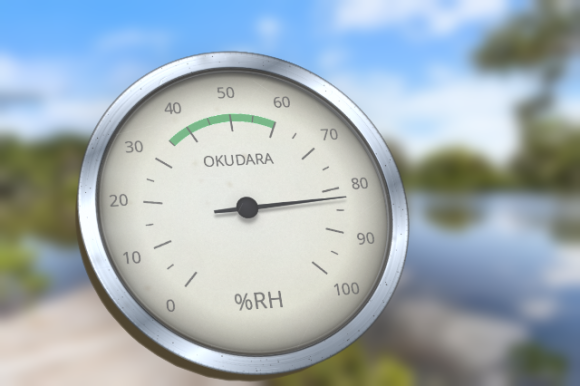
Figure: 82.5
